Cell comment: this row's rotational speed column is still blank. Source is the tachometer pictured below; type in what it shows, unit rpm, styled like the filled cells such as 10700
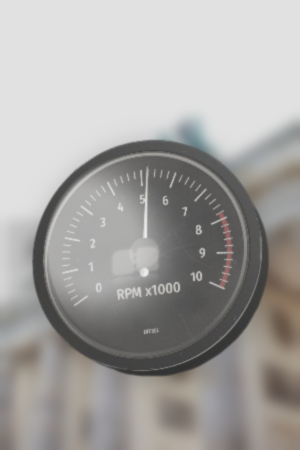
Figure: 5200
